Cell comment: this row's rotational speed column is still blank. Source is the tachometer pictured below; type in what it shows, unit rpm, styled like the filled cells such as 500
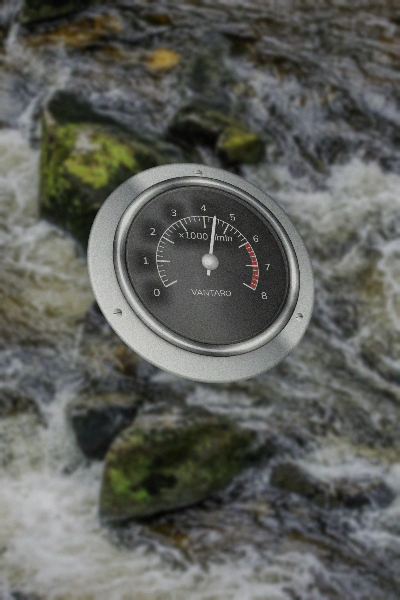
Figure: 4400
